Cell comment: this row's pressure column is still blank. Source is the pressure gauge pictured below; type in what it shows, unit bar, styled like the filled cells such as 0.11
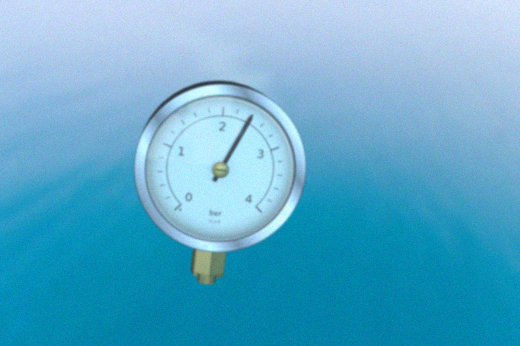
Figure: 2.4
